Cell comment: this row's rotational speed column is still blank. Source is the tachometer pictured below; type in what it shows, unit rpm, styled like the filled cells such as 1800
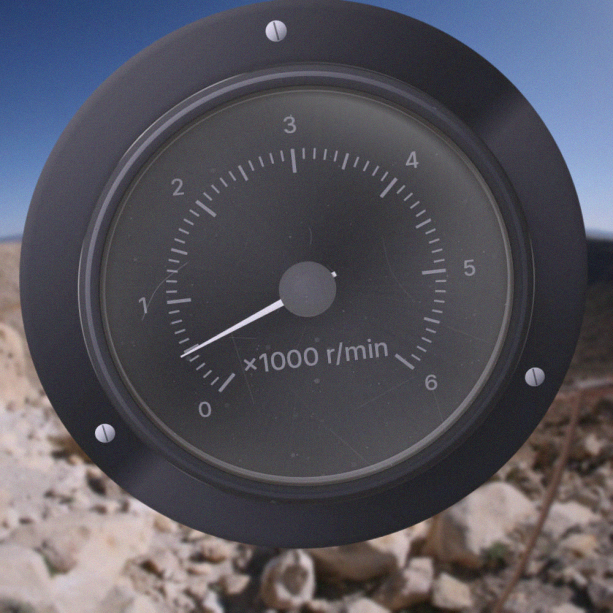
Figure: 500
